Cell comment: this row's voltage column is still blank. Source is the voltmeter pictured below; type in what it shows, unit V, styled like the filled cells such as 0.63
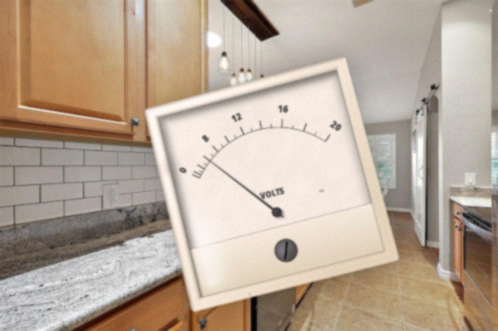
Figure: 6
